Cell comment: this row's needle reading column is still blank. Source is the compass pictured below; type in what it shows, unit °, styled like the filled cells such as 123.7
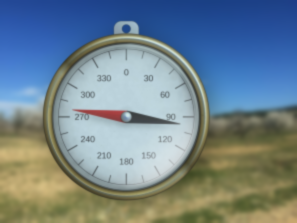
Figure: 277.5
